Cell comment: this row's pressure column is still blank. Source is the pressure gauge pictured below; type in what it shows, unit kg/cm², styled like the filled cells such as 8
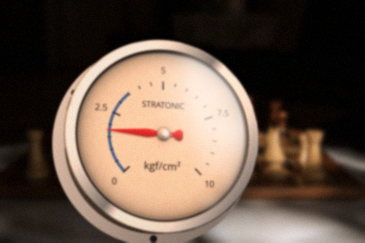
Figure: 1.75
